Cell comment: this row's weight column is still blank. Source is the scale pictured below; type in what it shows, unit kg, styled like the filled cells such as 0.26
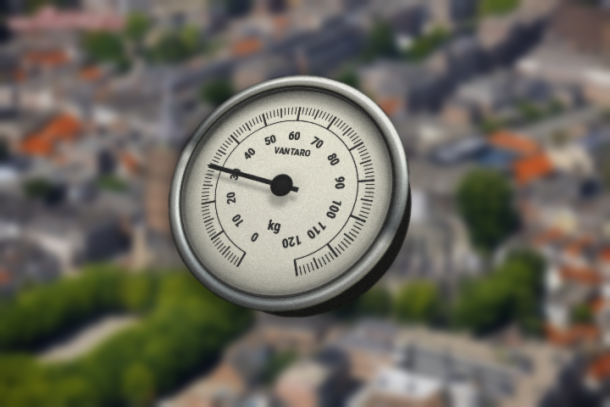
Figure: 30
